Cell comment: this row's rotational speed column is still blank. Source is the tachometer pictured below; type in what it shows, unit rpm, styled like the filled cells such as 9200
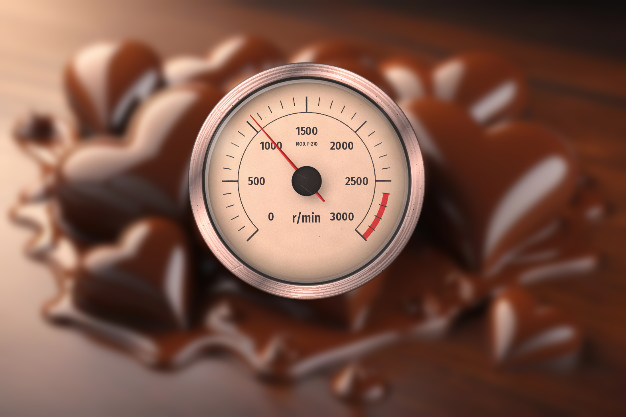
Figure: 1050
